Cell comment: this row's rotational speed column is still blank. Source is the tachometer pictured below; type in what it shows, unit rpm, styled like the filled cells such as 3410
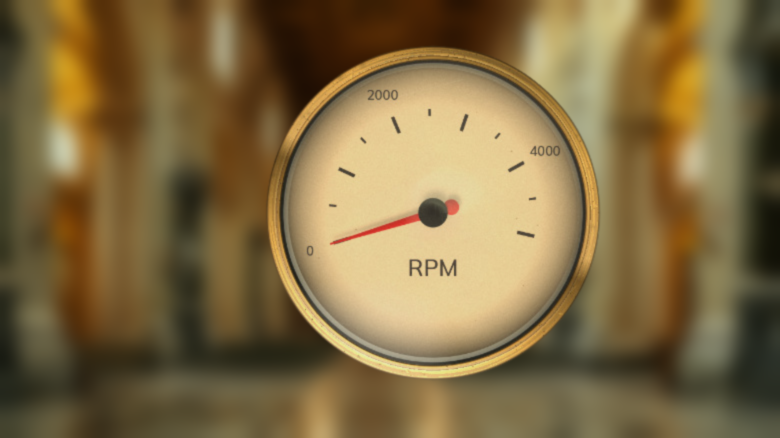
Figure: 0
